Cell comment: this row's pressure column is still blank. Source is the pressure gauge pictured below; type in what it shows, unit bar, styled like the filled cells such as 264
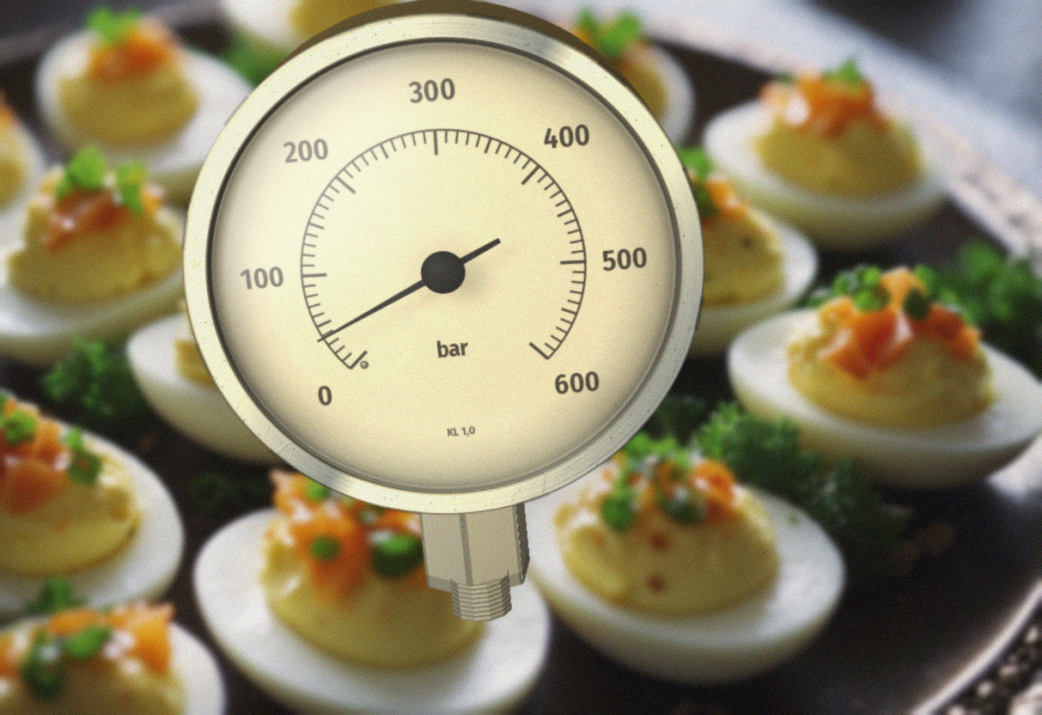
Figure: 40
